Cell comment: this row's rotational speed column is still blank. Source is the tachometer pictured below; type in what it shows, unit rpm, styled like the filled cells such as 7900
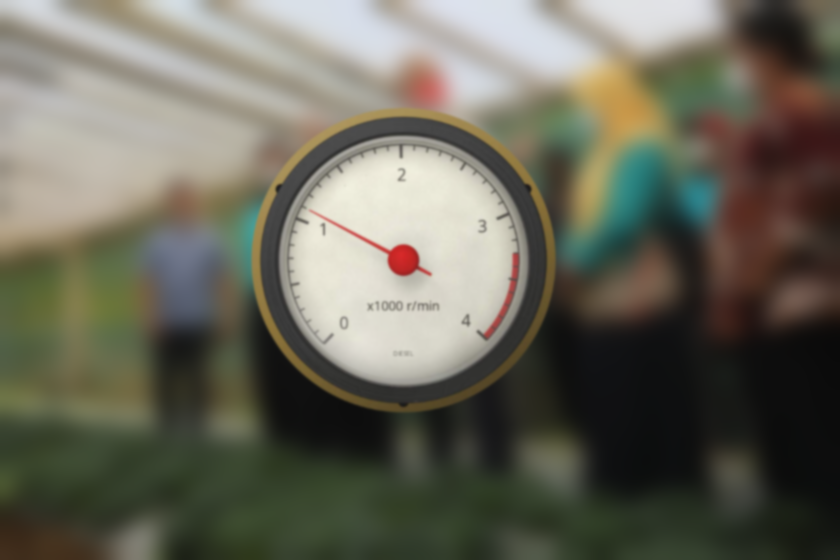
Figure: 1100
